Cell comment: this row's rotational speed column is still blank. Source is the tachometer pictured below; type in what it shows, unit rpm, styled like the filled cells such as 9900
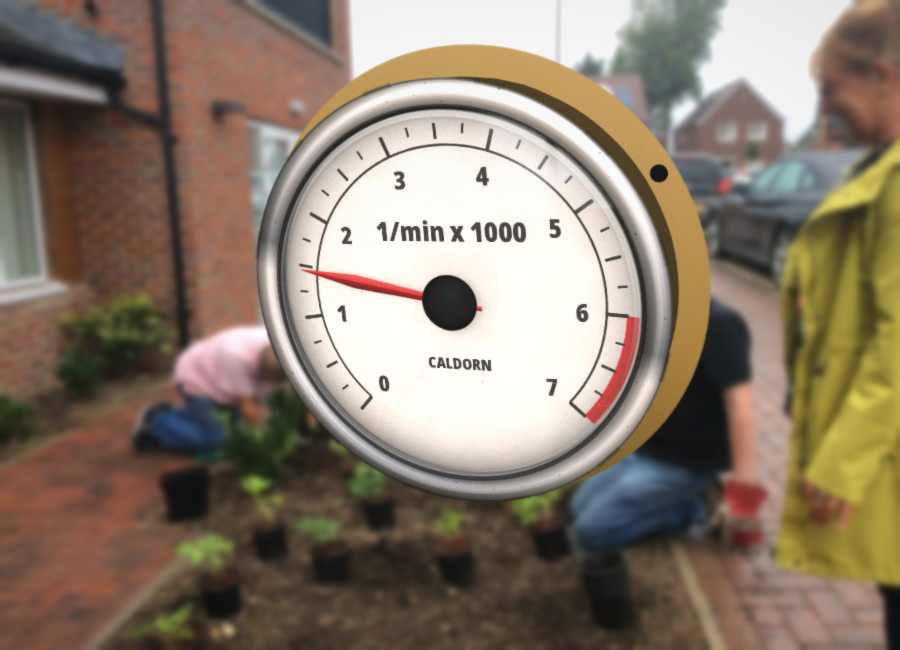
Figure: 1500
